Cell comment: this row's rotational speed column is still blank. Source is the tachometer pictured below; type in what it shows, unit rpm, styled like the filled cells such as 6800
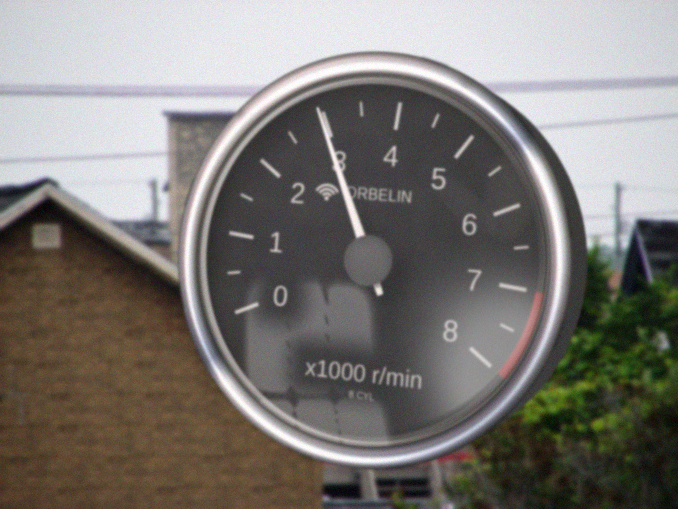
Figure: 3000
